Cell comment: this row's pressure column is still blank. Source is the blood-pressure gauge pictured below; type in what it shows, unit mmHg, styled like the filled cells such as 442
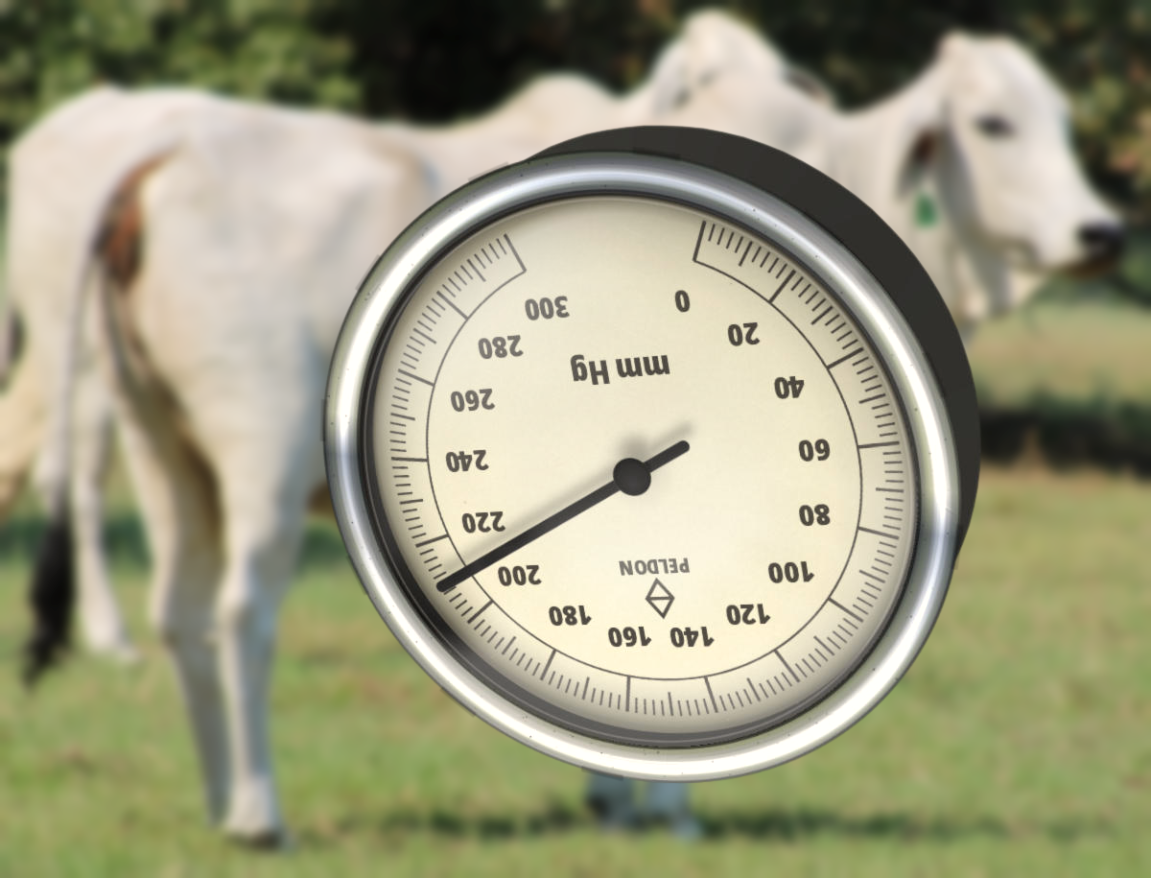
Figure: 210
